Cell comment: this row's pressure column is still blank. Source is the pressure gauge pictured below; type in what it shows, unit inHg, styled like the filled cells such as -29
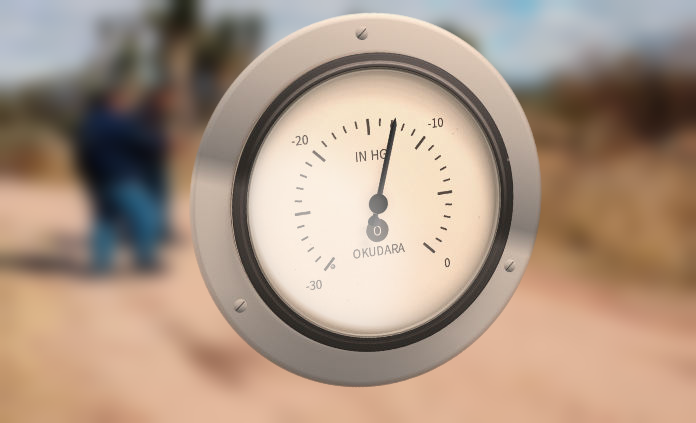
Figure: -13
